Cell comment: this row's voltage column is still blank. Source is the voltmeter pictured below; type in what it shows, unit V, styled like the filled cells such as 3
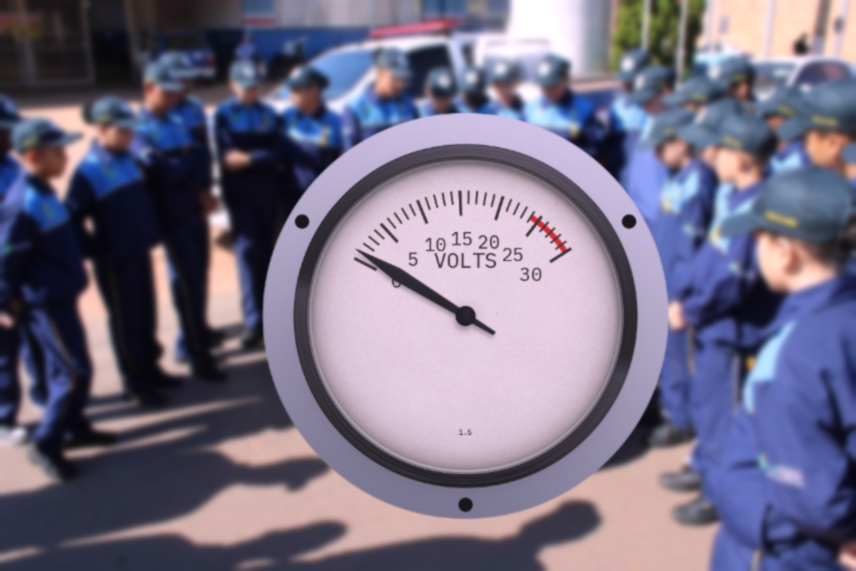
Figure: 1
